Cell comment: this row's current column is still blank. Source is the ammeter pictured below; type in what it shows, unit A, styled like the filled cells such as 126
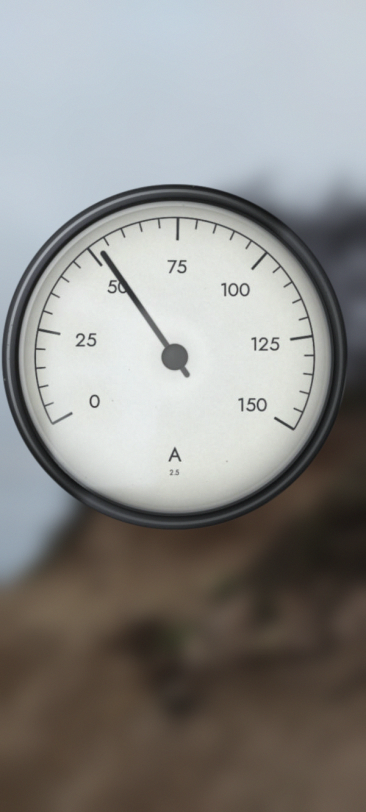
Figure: 52.5
